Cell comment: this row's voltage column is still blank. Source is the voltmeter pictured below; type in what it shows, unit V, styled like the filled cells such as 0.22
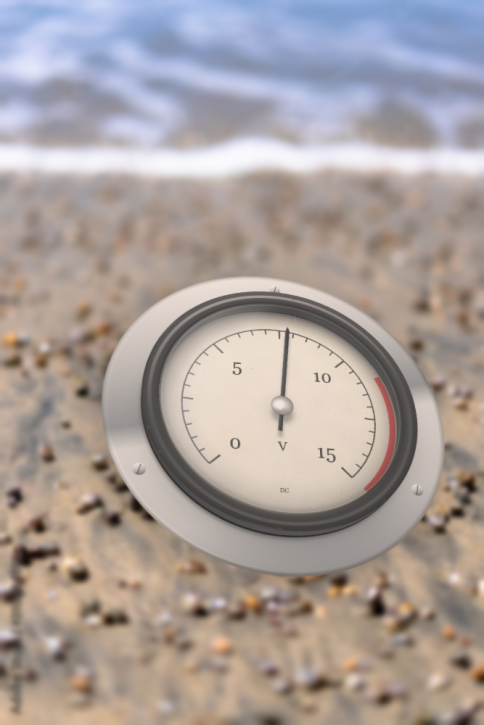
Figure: 7.75
